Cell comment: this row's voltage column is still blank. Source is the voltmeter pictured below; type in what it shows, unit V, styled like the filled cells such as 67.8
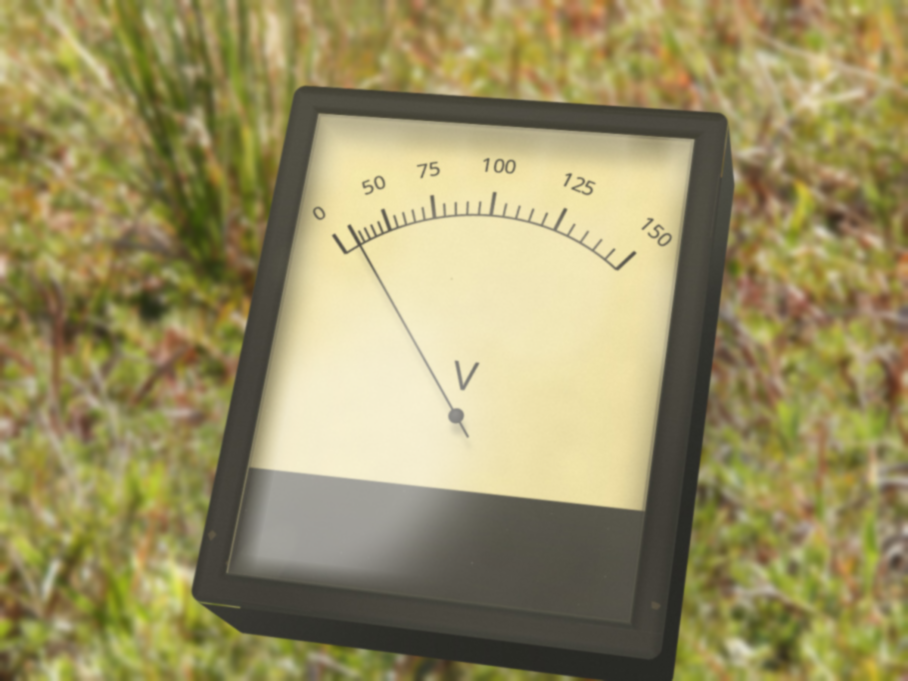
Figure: 25
